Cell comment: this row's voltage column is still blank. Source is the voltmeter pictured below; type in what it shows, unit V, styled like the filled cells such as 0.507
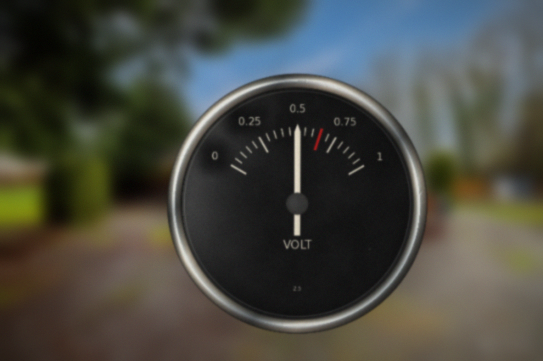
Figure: 0.5
